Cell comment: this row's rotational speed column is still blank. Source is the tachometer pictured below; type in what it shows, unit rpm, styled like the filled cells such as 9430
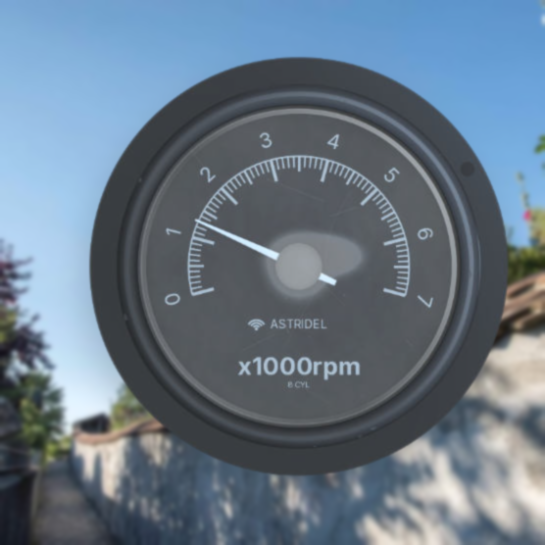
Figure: 1300
